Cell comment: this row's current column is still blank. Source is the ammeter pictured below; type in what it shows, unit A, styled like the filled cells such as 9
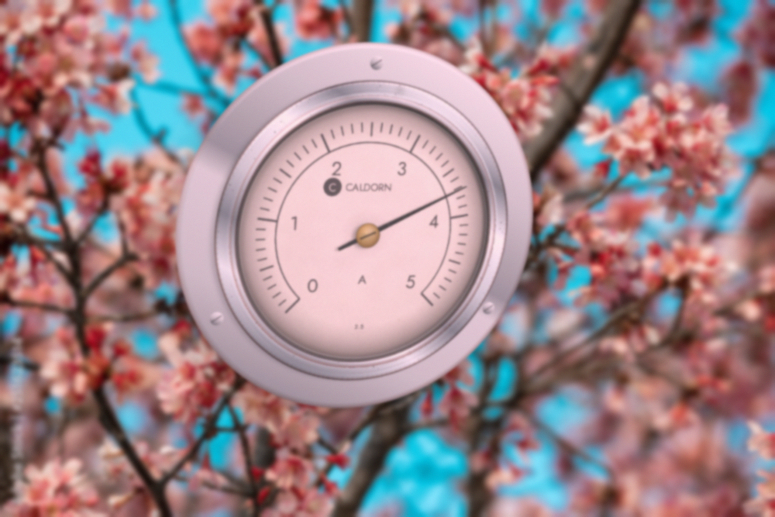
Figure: 3.7
